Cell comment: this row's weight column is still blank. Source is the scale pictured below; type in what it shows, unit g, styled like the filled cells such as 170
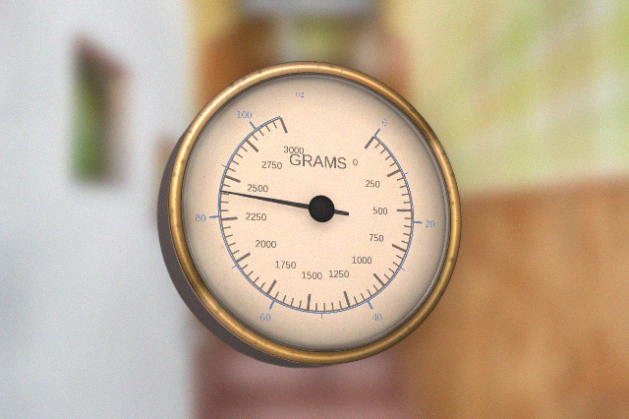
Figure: 2400
